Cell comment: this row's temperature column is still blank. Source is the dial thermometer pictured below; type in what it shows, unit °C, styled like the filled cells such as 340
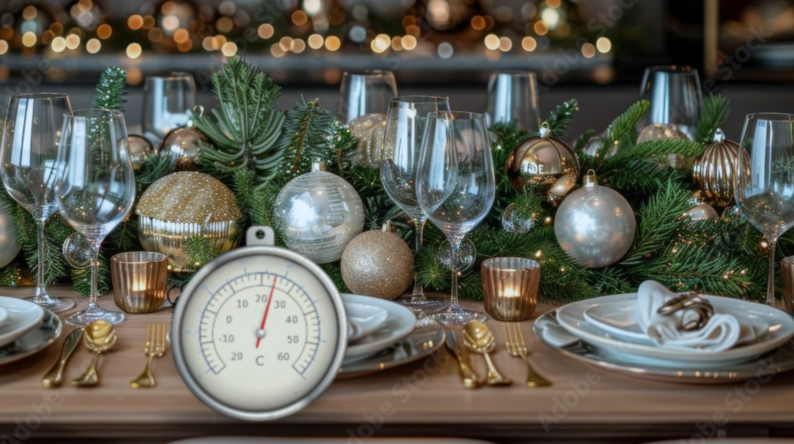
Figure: 24
